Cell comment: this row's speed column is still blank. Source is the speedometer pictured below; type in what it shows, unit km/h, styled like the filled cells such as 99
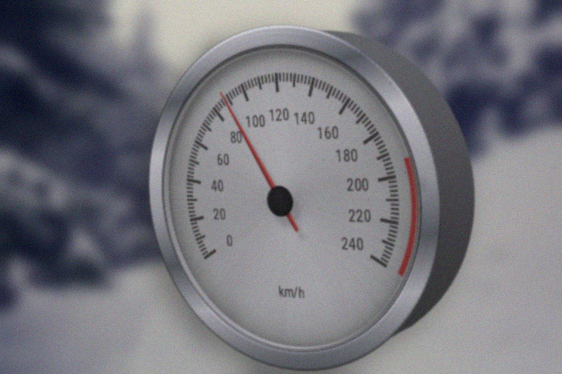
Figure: 90
